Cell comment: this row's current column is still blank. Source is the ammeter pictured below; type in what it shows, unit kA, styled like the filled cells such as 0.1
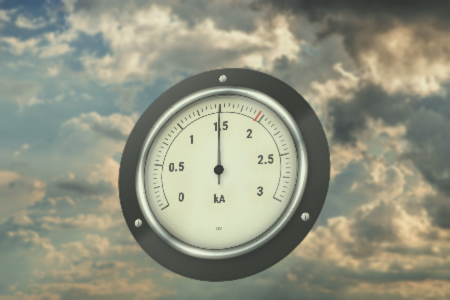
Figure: 1.5
